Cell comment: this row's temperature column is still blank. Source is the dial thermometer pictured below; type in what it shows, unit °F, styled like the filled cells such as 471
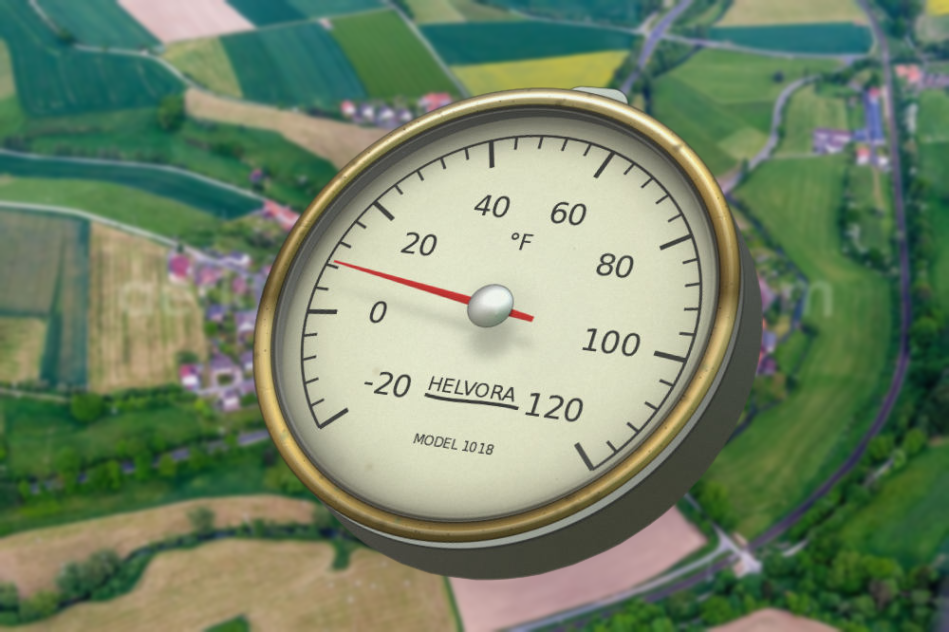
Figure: 8
